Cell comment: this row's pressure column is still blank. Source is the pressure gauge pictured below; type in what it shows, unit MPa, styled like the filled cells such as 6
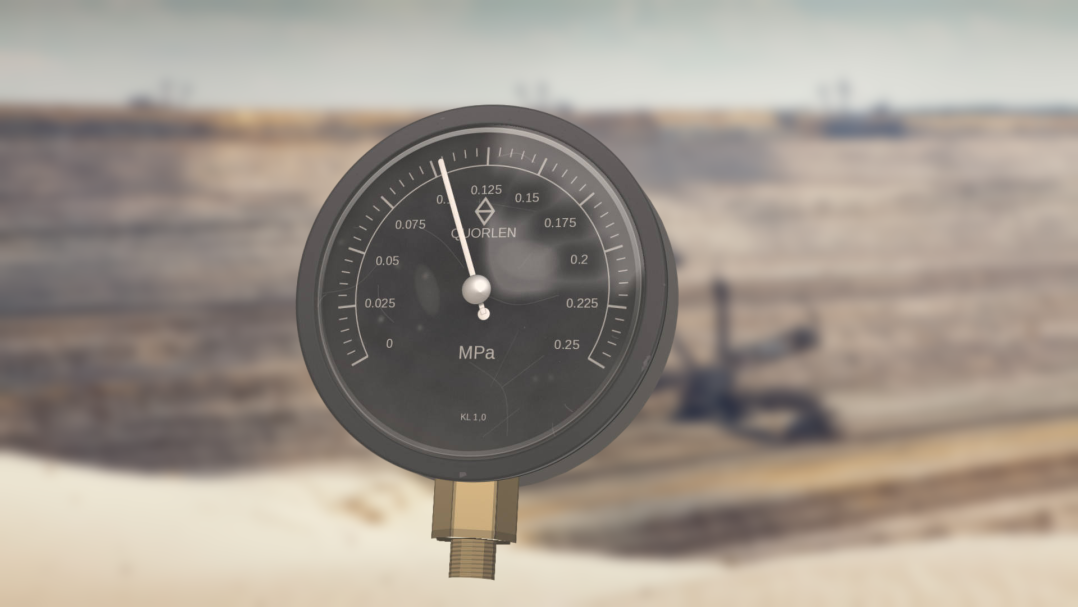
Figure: 0.105
